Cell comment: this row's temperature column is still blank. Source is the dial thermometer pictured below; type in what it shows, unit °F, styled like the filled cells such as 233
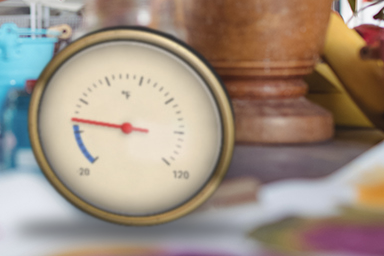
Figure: 8
